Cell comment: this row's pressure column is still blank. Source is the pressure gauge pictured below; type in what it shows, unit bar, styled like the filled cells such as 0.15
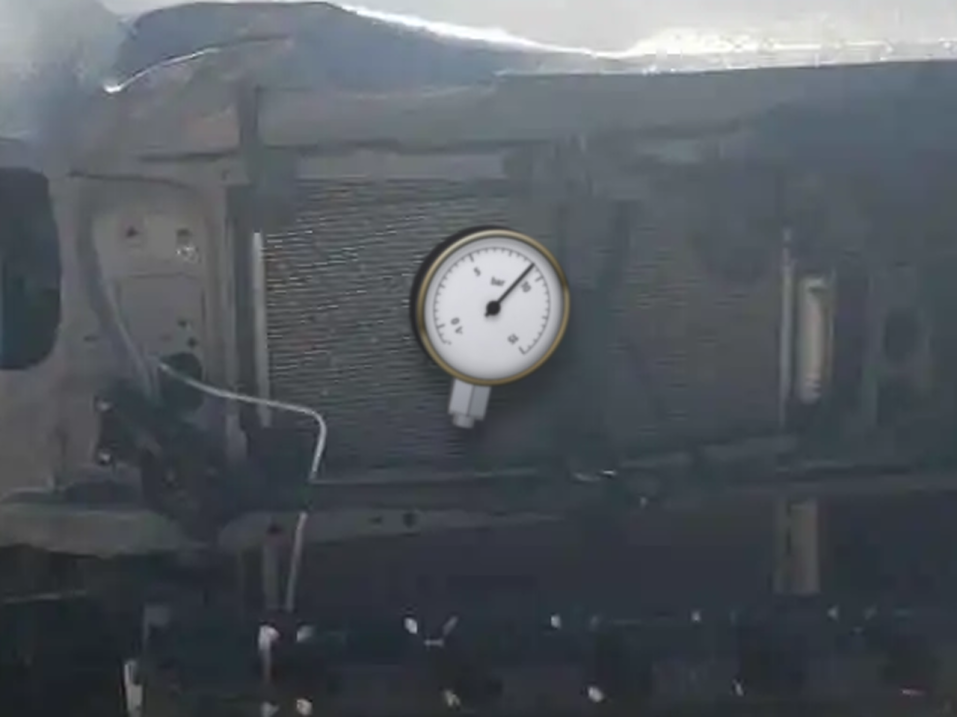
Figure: 9
